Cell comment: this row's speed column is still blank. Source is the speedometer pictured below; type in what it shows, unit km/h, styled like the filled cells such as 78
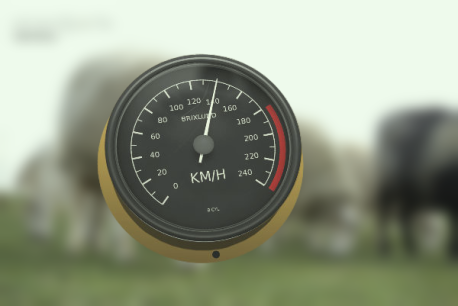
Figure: 140
